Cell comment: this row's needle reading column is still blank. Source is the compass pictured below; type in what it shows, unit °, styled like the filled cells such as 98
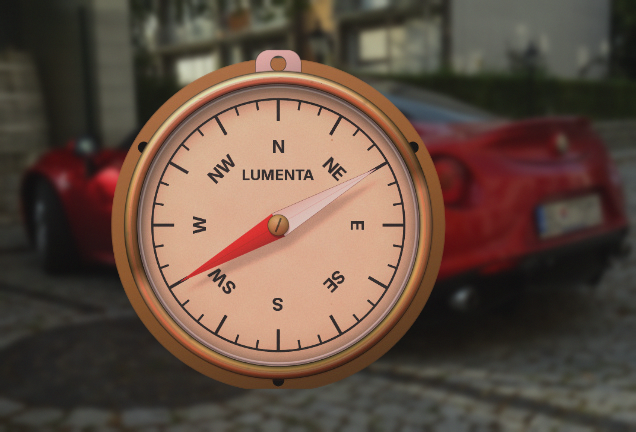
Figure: 240
